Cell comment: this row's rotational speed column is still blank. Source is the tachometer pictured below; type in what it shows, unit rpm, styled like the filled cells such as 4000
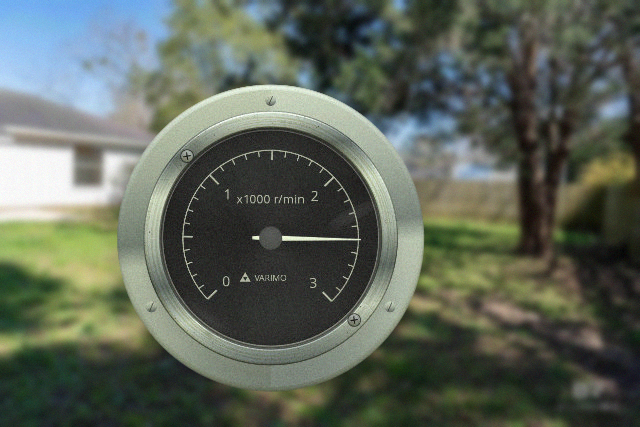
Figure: 2500
